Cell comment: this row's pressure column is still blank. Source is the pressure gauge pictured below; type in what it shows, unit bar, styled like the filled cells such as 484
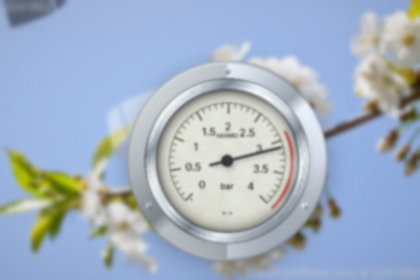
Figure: 3.1
